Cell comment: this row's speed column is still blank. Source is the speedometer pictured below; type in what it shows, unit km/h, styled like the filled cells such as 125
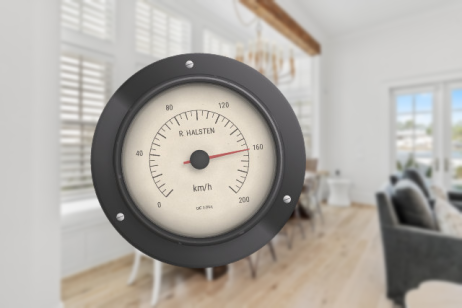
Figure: 160
